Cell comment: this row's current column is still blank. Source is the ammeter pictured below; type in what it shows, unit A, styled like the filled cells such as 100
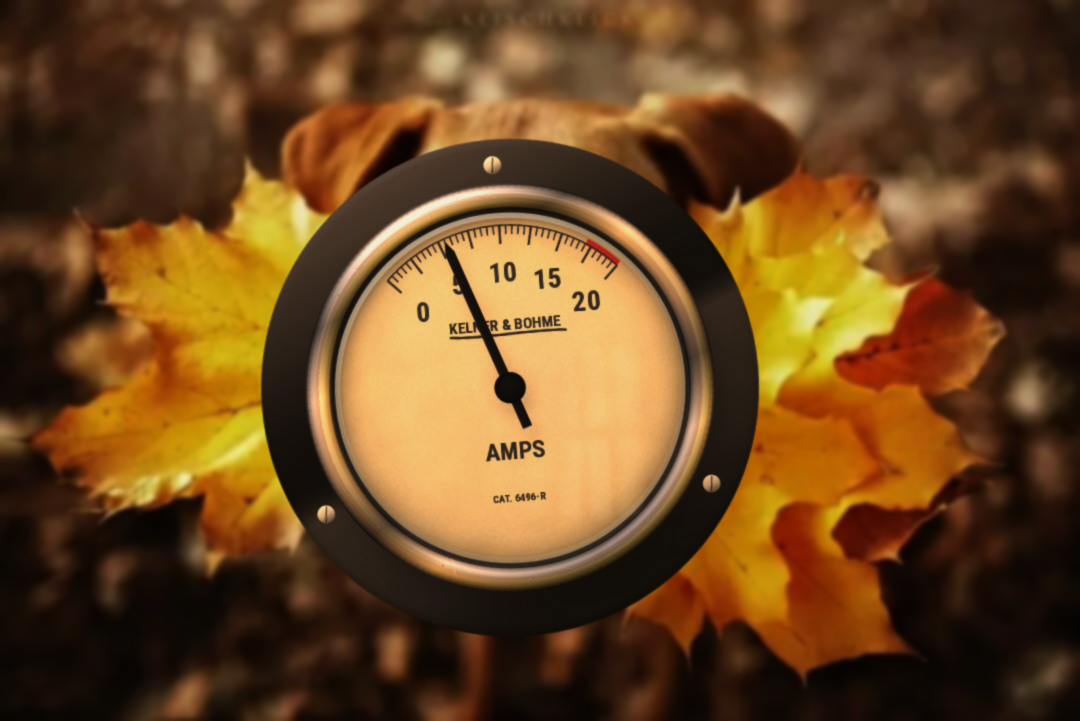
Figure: 5.5
